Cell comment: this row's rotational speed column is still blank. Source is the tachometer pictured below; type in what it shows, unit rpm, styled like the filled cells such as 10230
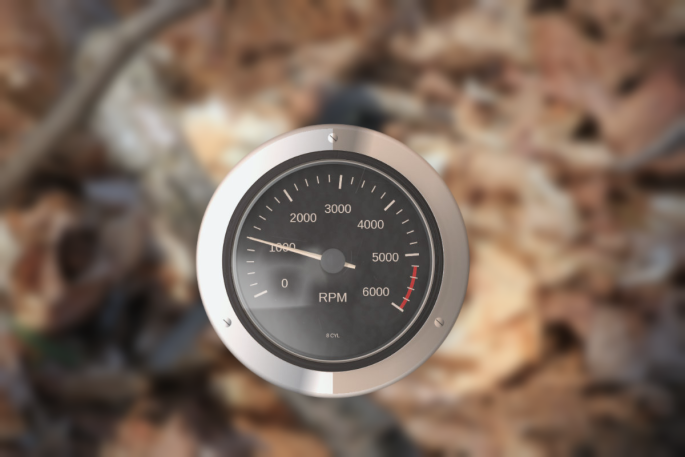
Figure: 1000
